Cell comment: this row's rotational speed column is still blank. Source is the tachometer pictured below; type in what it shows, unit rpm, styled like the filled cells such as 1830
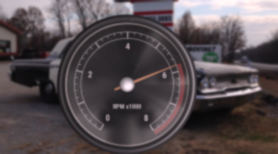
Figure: 5800
